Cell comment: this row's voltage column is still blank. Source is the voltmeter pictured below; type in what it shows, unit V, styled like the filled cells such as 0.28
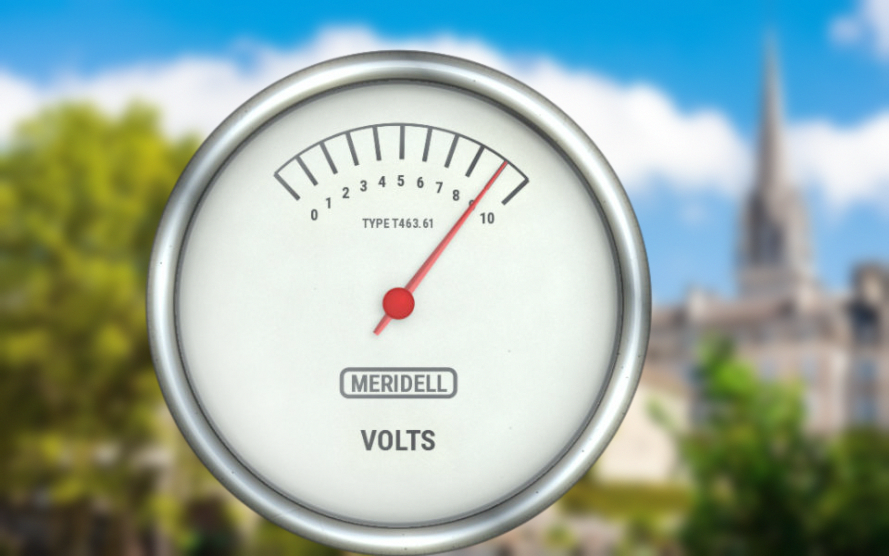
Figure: 9
